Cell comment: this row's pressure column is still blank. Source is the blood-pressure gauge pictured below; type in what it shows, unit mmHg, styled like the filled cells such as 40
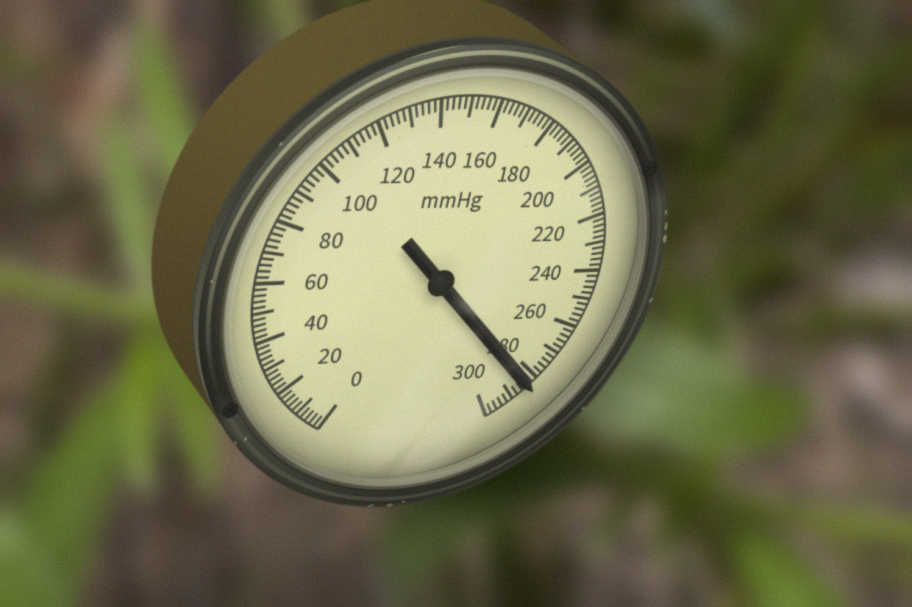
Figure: 284
